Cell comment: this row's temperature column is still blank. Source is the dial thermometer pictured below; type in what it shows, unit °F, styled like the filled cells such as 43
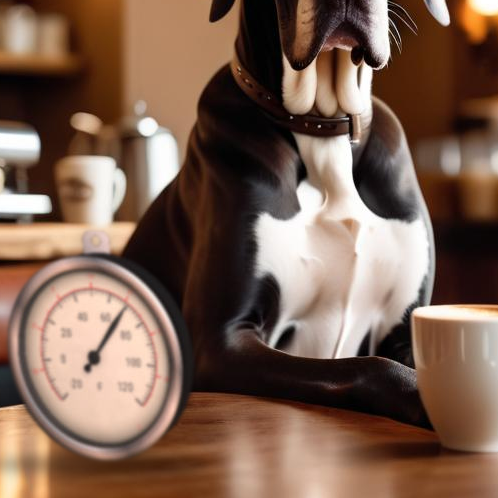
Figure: 70
